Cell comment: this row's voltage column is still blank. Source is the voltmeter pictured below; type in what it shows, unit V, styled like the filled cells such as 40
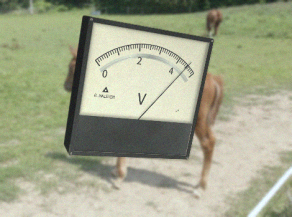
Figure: 4.5
